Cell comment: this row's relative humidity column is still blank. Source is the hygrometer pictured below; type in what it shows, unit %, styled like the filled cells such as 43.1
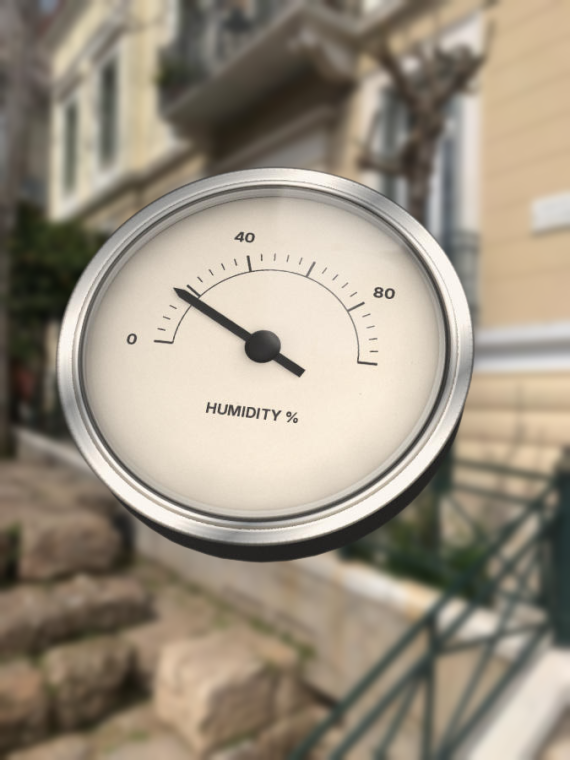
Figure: 16
